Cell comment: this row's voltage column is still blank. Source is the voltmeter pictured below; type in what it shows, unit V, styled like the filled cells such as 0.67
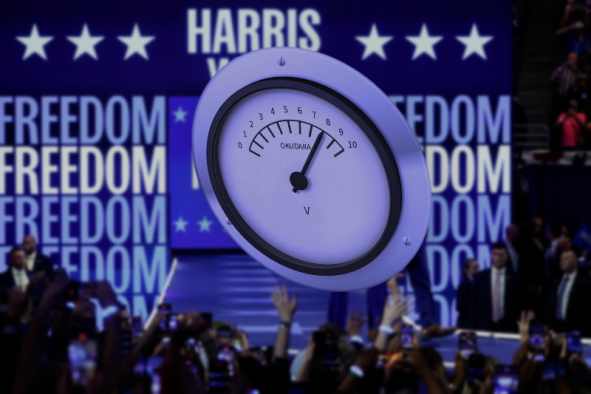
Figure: 8
